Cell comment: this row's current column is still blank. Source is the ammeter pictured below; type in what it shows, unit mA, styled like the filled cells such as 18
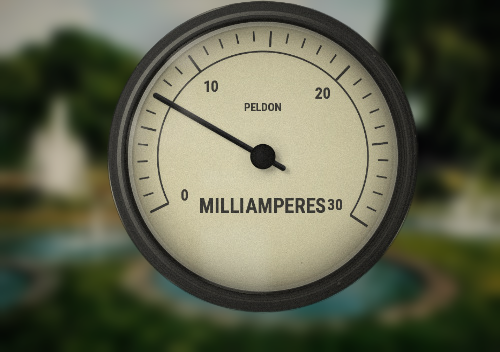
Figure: 7
